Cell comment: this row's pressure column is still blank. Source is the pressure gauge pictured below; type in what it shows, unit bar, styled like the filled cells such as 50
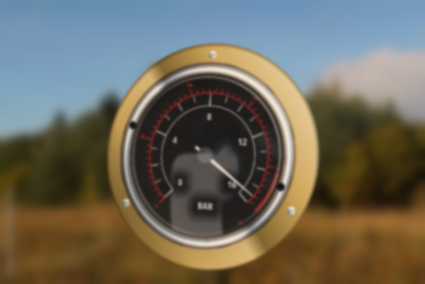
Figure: 15.5
